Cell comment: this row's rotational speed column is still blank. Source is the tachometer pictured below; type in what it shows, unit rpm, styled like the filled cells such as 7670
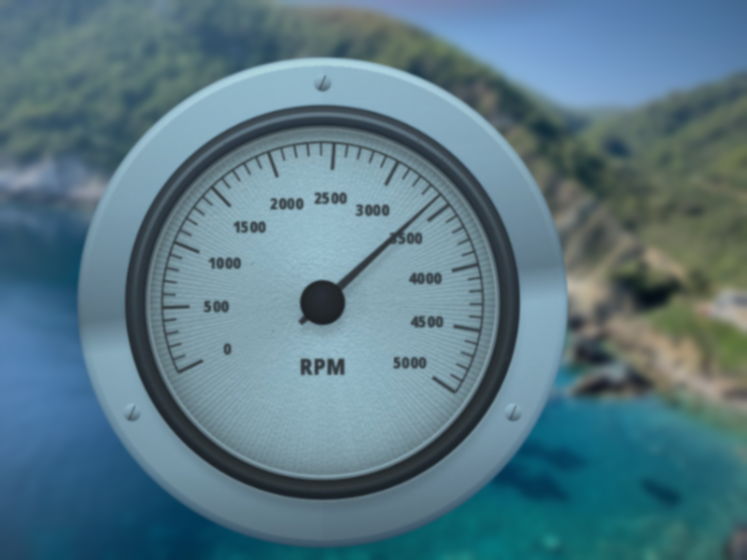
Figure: 3400
